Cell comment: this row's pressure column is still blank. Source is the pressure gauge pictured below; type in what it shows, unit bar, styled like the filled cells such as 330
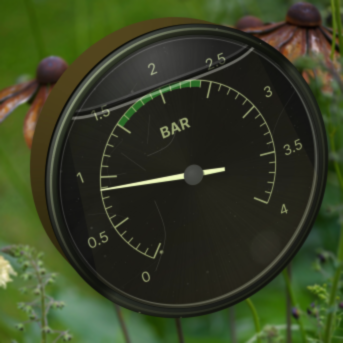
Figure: 0.9
